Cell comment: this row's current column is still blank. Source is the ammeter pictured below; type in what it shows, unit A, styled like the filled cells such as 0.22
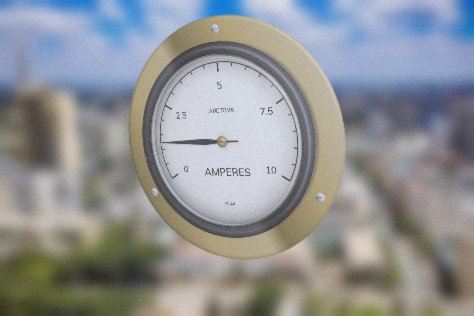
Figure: 1.25
